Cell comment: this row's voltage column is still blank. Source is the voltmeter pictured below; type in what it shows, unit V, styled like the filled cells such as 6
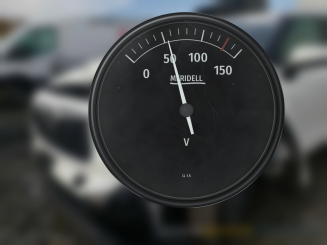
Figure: 55
